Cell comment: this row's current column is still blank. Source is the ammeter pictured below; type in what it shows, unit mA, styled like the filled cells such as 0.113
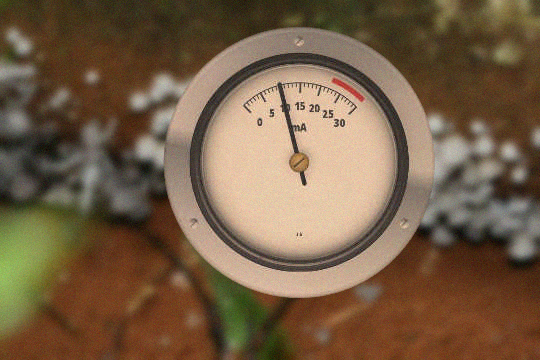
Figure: 10
